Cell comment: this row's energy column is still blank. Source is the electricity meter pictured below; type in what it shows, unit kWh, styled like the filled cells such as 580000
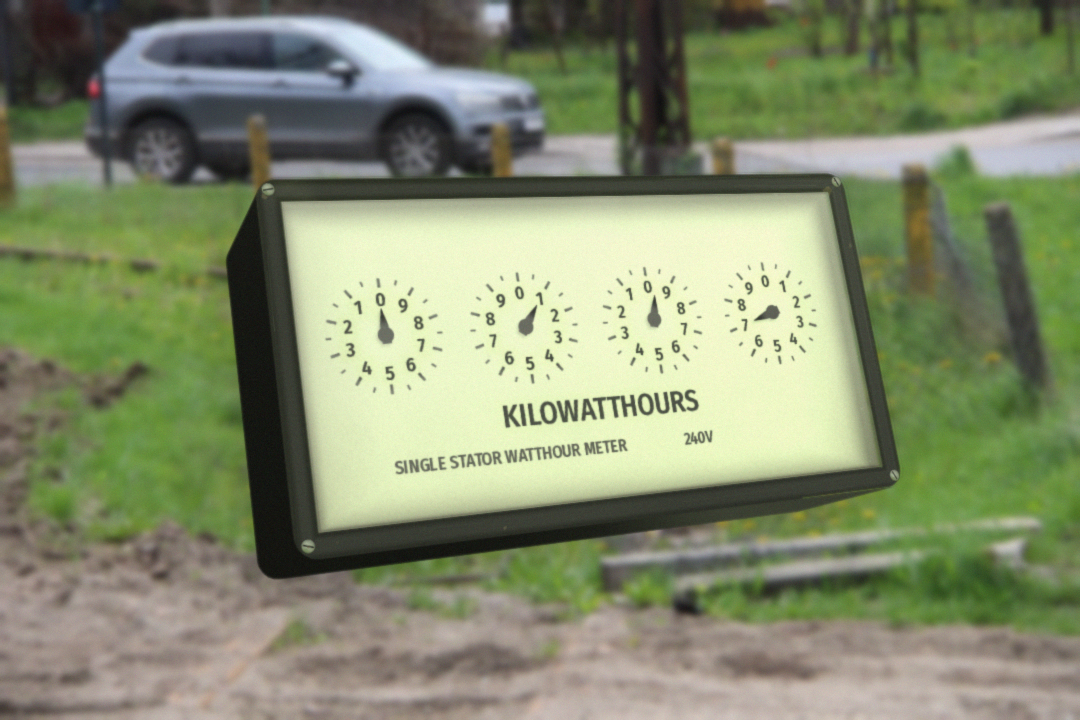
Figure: 97
